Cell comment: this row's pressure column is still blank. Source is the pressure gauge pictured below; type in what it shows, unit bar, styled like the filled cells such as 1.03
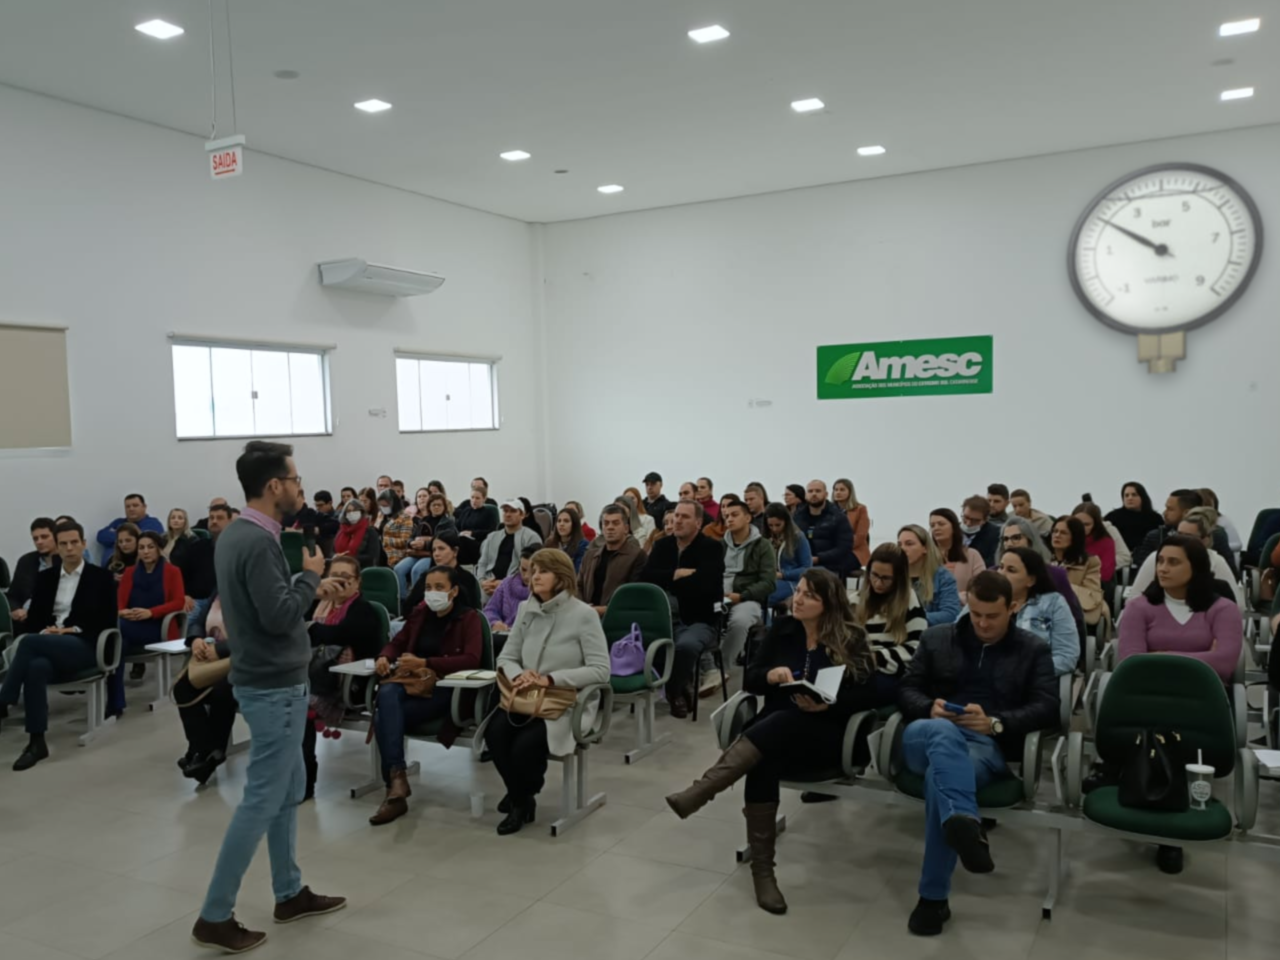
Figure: 2
